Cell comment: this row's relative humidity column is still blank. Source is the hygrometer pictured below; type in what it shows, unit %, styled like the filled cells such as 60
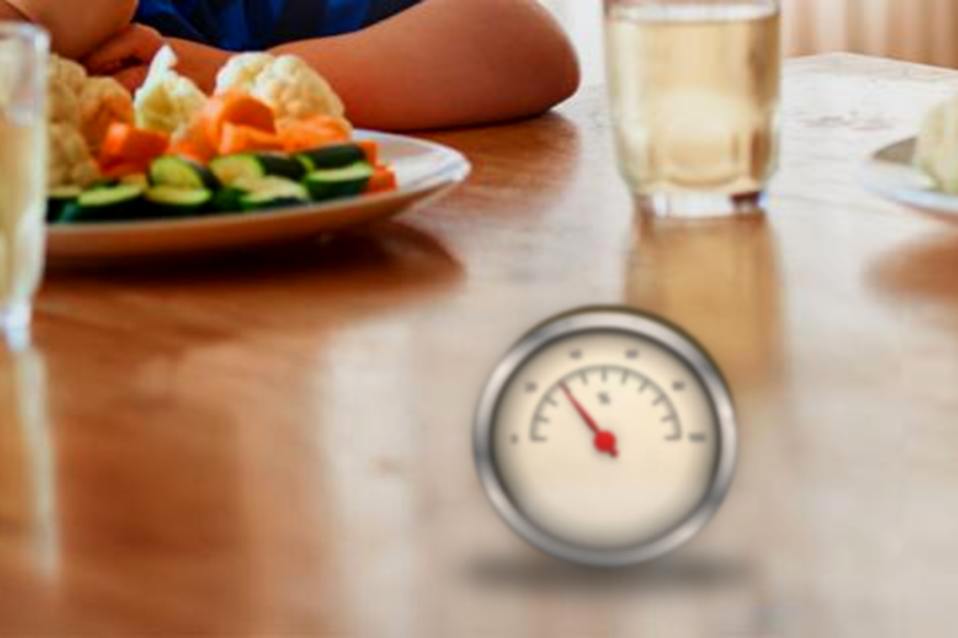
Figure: 30
